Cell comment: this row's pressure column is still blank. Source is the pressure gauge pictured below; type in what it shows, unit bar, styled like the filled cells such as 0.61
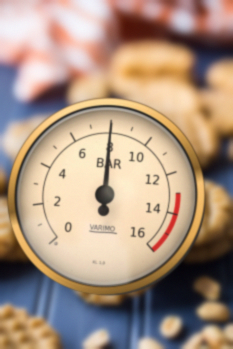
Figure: 8
